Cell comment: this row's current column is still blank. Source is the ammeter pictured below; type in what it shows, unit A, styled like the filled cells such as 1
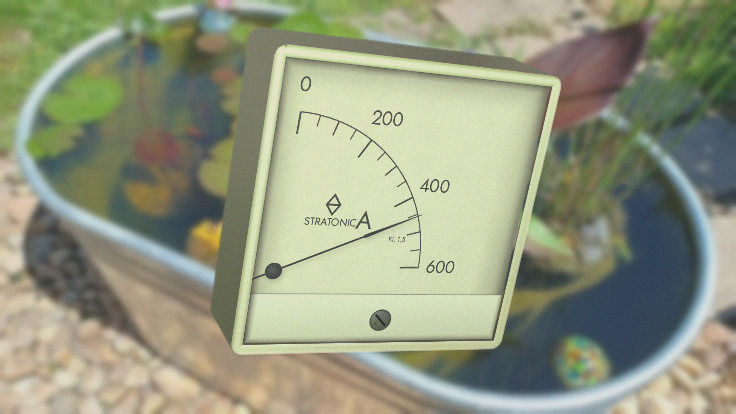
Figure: 450
